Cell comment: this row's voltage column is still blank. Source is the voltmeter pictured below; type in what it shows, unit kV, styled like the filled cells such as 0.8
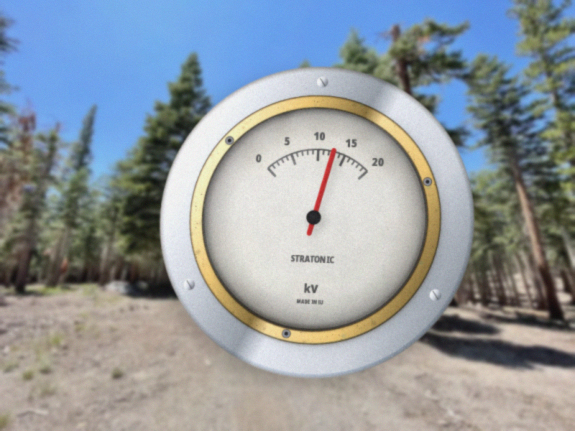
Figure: 13
